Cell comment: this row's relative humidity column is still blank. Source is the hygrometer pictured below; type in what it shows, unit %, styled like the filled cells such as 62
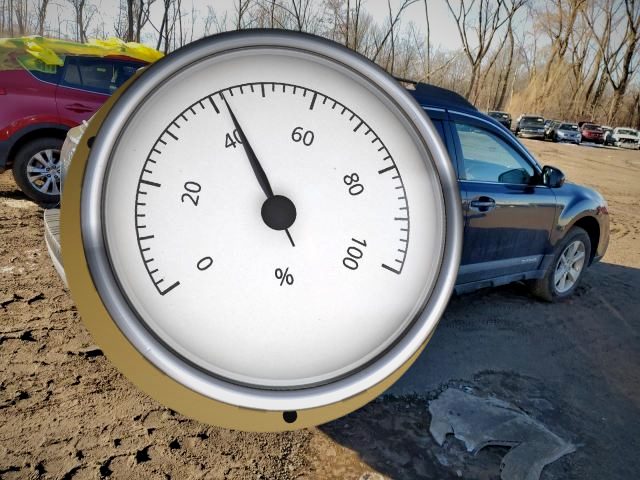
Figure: 42
